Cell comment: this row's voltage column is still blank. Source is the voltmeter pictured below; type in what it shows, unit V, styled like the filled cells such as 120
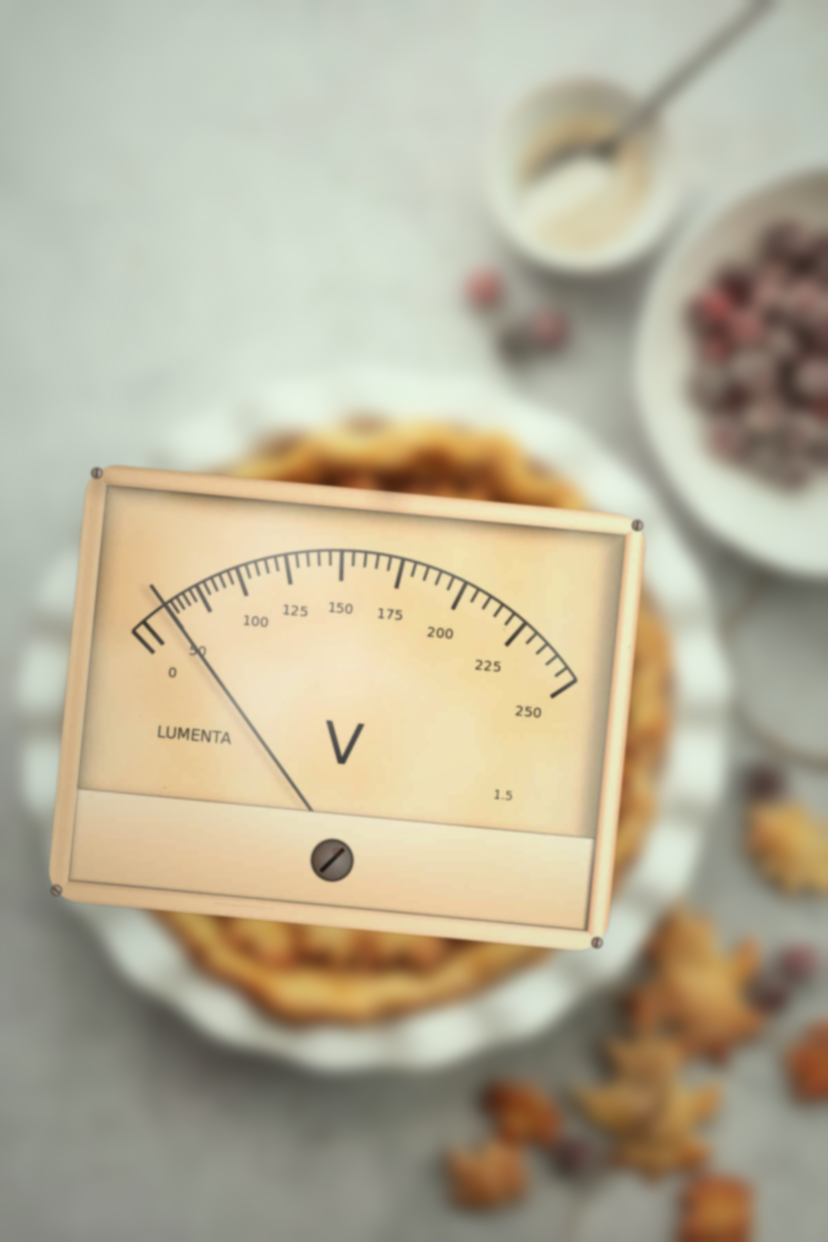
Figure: 50
